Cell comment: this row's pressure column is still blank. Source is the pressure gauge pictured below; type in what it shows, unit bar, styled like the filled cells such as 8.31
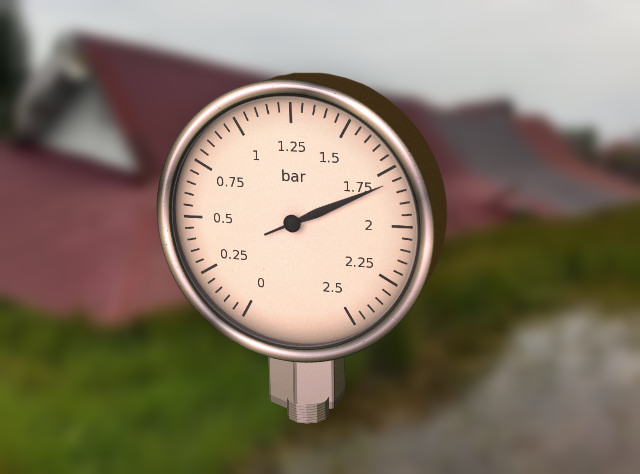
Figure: 1.8
